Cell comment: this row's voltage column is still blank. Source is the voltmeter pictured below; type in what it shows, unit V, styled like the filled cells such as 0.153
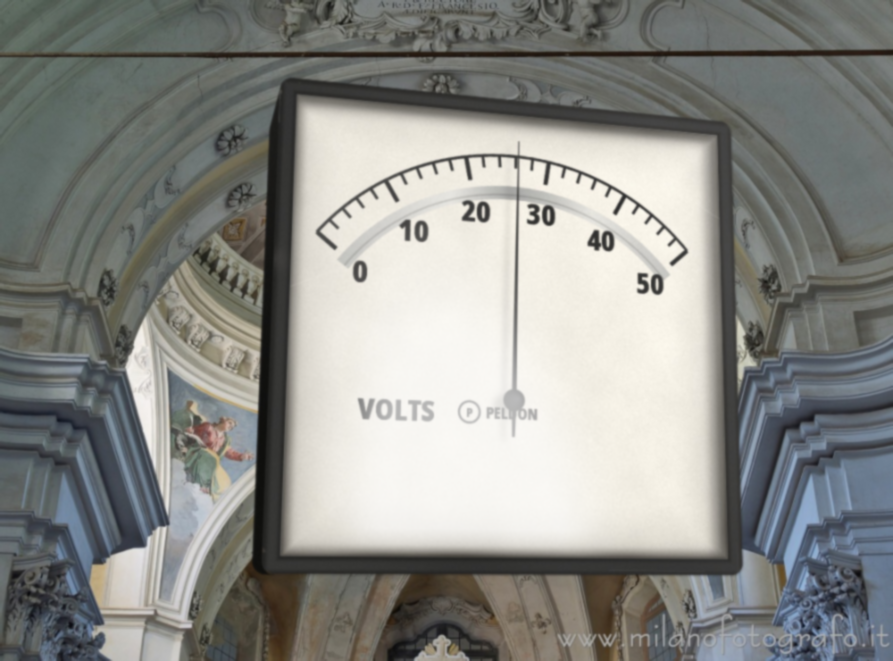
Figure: 26
